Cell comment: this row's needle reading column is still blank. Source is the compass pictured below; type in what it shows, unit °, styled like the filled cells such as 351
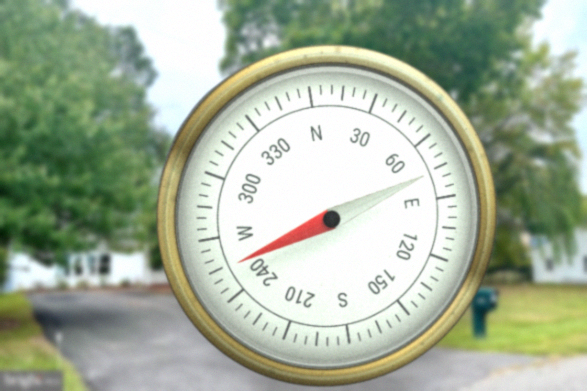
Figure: 255
